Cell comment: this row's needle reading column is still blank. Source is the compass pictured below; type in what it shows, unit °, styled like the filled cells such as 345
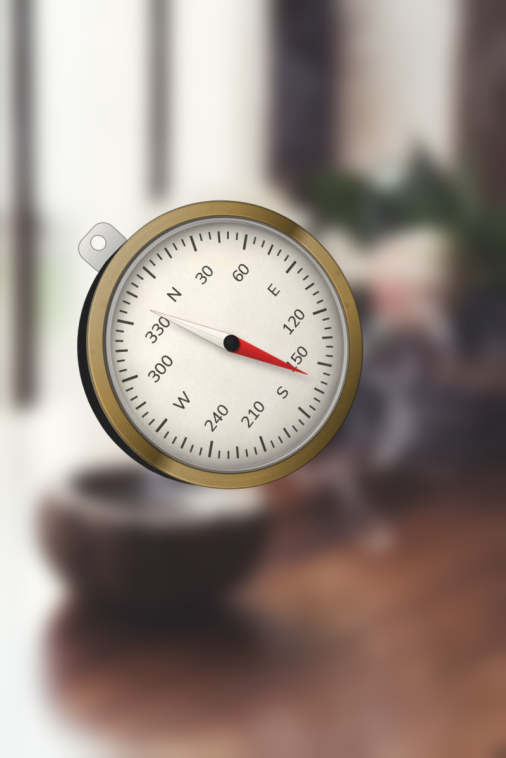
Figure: 160
